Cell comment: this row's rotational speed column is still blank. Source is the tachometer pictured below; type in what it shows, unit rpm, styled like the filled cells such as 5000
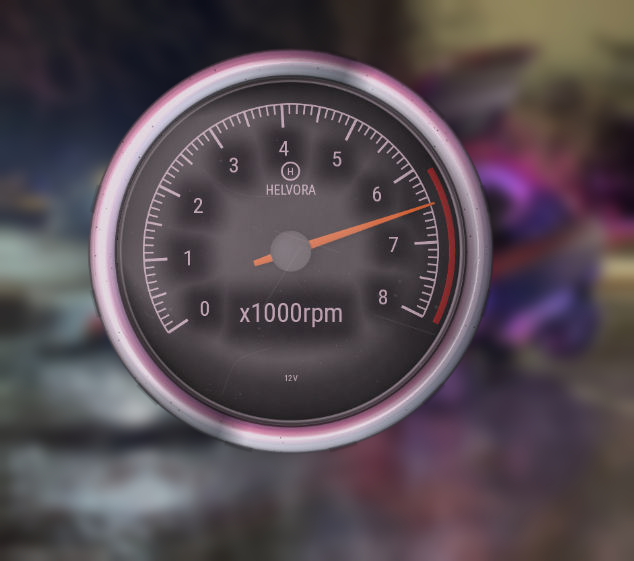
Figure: 6500
